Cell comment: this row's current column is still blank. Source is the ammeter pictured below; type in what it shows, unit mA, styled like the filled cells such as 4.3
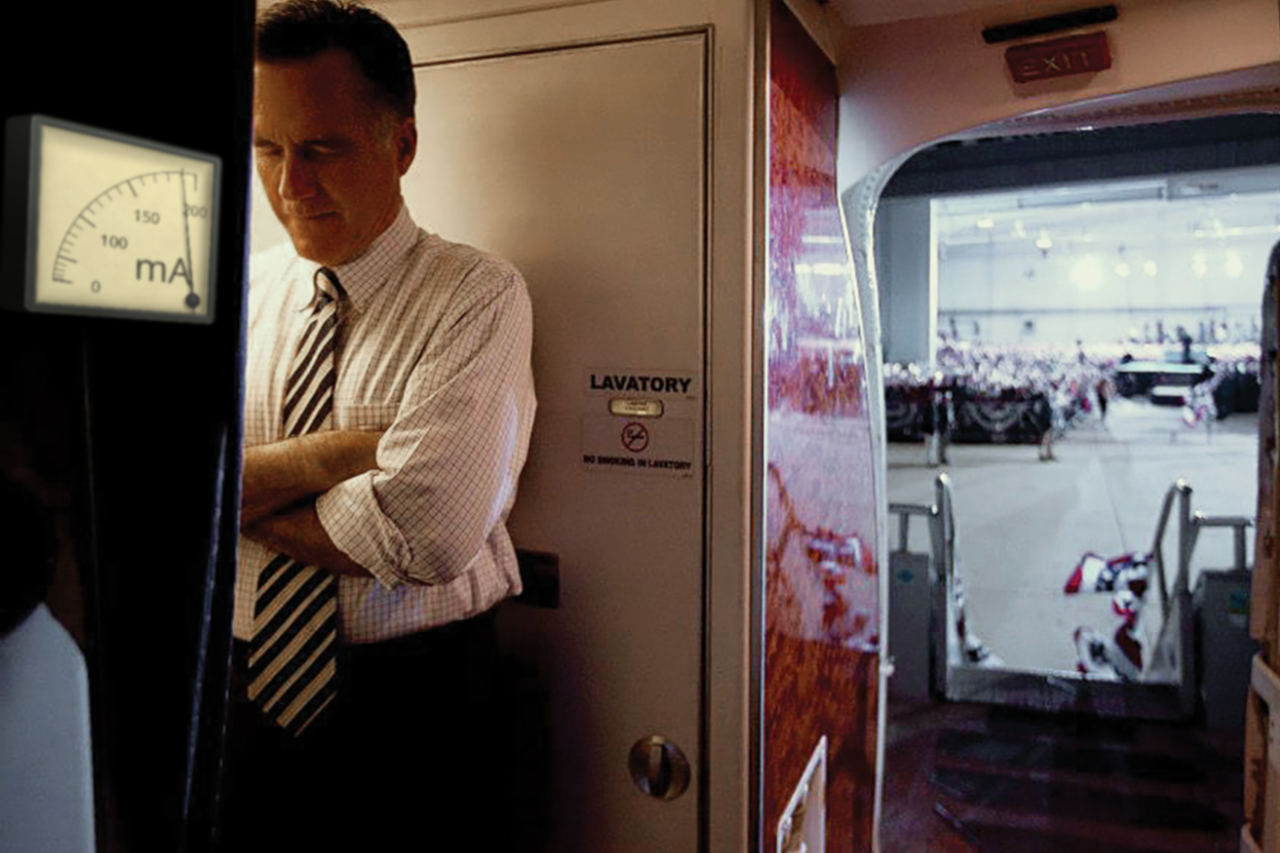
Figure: 190
